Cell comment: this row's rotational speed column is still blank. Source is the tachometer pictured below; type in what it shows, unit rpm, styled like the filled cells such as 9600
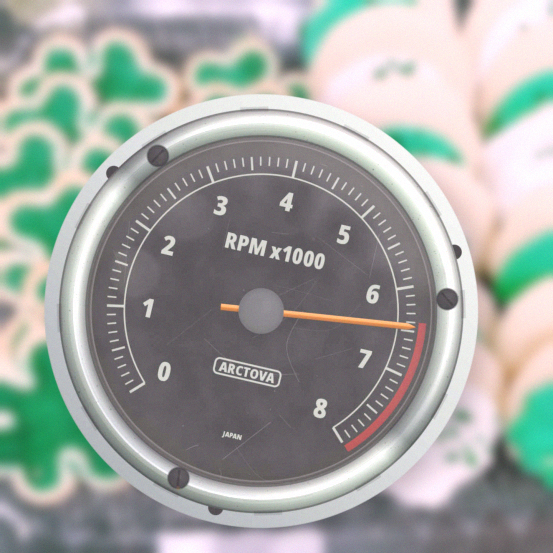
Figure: 6450
